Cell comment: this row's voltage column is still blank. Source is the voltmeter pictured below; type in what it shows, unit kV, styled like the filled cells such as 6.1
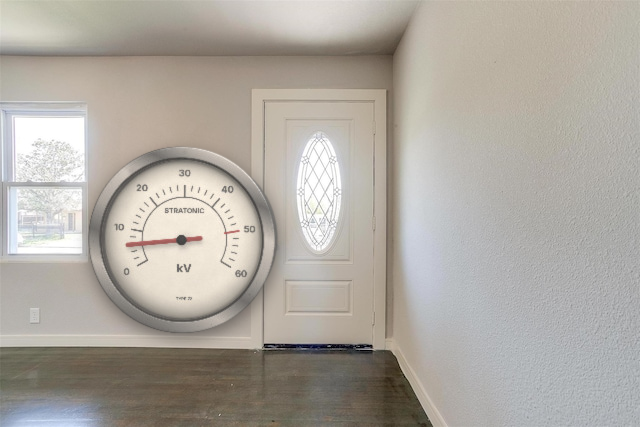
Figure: 6
